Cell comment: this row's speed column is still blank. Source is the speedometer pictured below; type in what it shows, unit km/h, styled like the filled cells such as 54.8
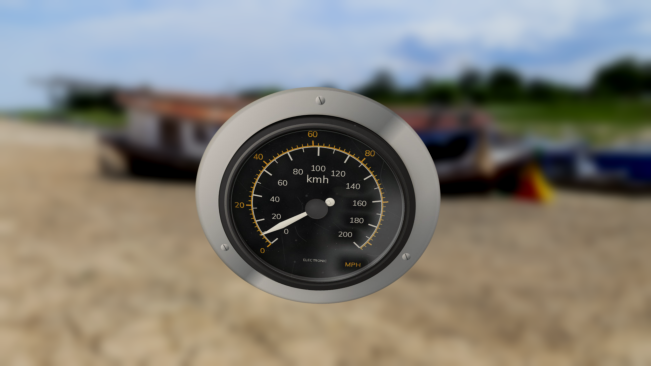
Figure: 10
